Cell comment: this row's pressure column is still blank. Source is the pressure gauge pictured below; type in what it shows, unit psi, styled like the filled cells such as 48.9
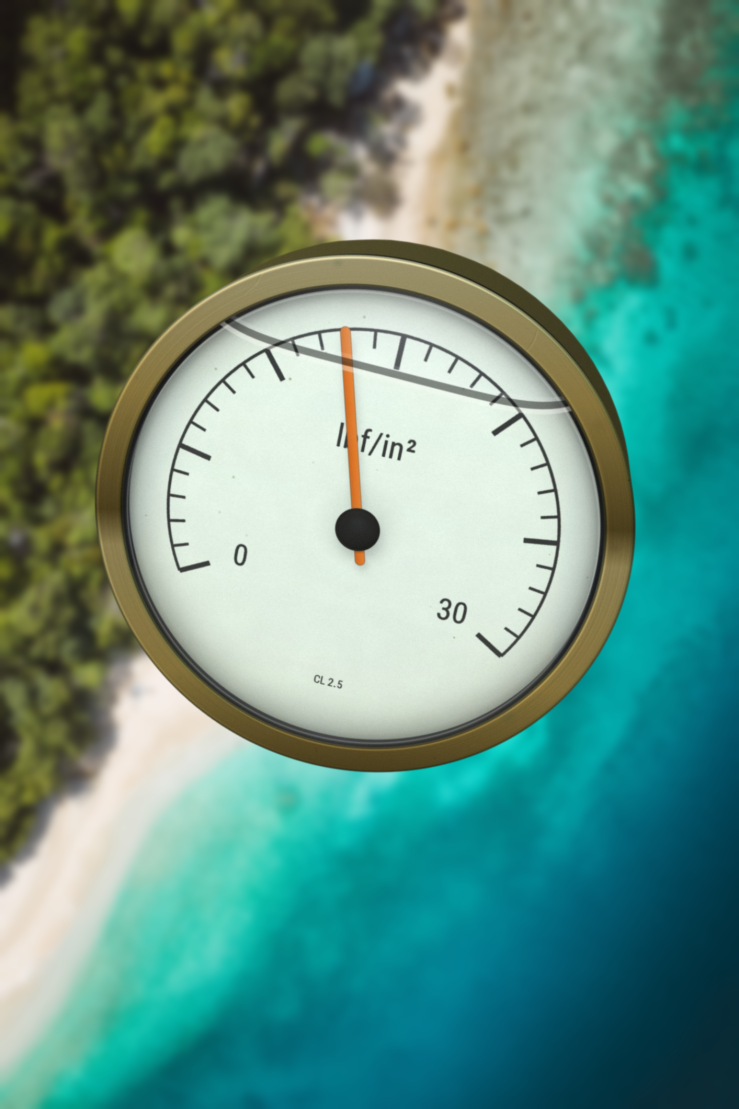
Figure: 13
